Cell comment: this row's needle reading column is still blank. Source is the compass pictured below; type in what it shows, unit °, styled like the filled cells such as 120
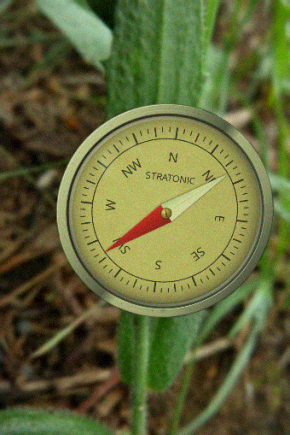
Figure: 230
